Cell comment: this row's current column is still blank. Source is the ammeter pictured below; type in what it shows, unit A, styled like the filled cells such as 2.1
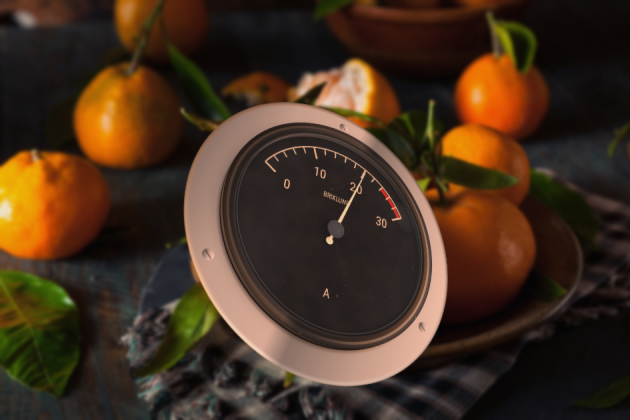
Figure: 20
